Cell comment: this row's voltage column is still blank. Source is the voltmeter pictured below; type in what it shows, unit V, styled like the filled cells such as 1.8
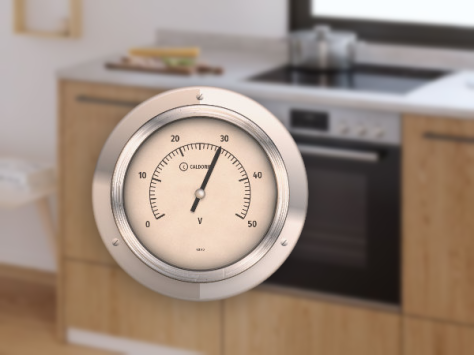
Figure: 30
